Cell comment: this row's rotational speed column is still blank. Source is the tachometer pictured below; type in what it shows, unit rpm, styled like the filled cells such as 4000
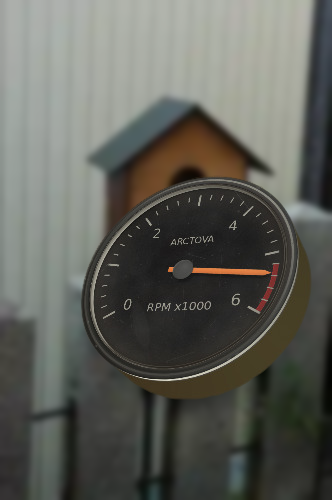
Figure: 5400
